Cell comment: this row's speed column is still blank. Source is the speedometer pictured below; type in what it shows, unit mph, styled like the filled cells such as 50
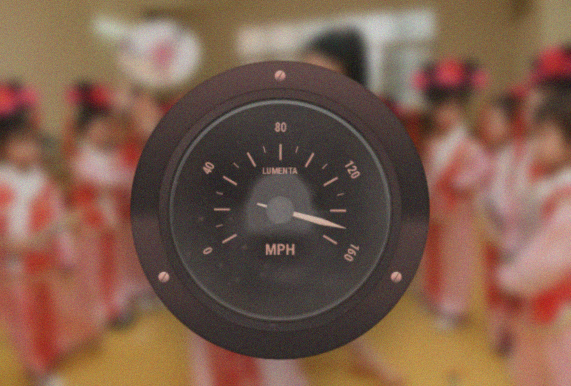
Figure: 150
